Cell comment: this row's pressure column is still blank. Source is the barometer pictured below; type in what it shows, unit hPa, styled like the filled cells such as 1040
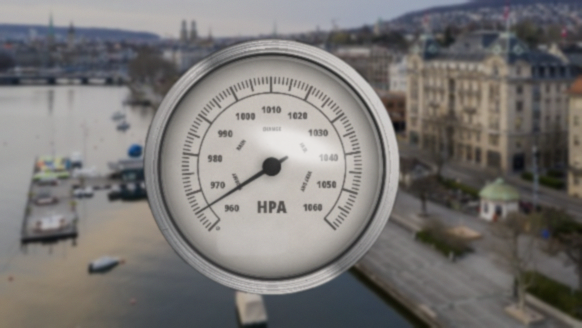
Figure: 965
